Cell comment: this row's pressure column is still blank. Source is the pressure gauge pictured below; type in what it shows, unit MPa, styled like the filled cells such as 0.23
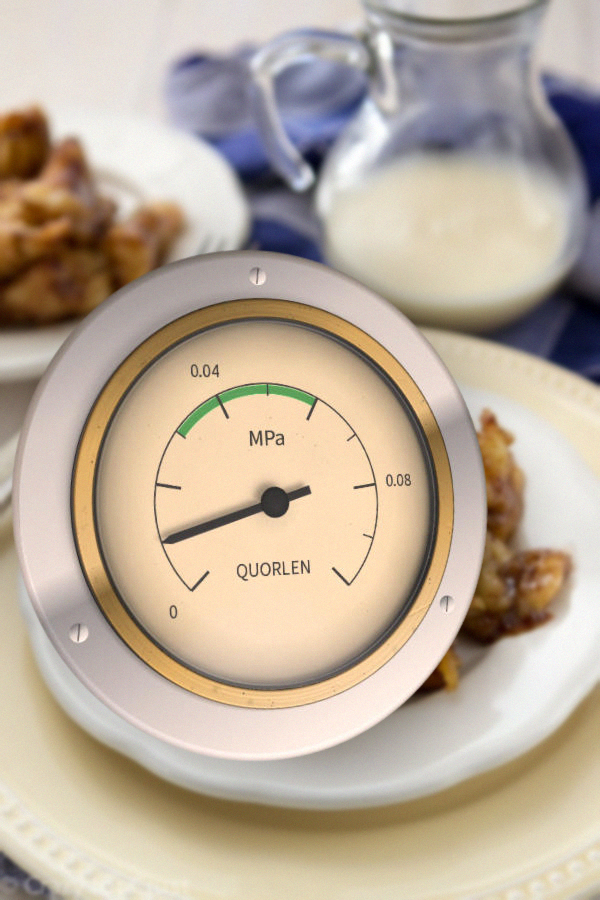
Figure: 0.01
